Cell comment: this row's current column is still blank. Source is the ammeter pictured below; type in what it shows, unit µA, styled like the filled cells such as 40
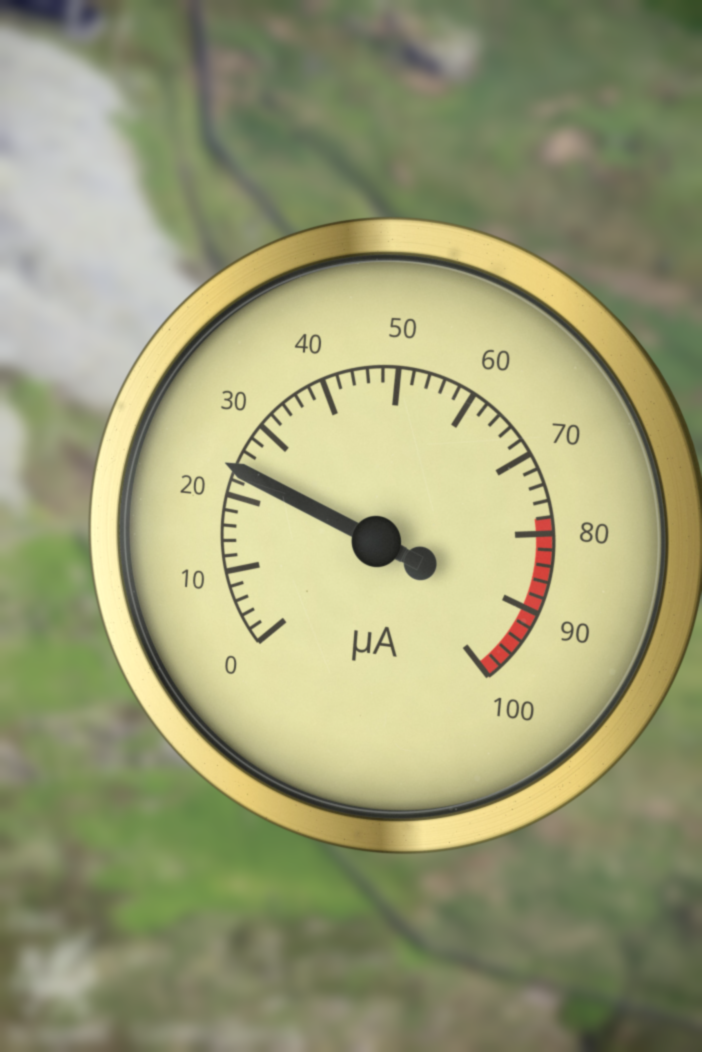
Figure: 24
